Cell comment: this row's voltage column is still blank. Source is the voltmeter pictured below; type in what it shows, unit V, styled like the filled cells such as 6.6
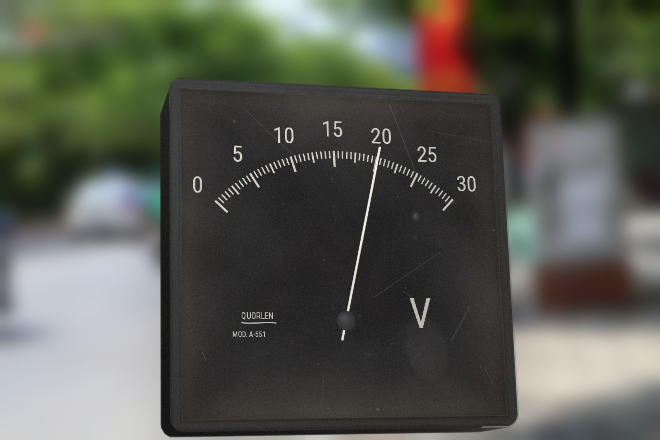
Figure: 20
